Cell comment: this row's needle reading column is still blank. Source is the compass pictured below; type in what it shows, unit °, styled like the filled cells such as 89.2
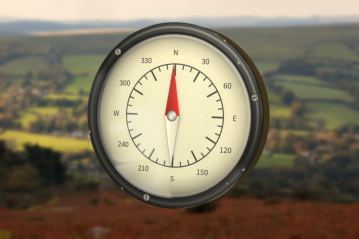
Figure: 0
